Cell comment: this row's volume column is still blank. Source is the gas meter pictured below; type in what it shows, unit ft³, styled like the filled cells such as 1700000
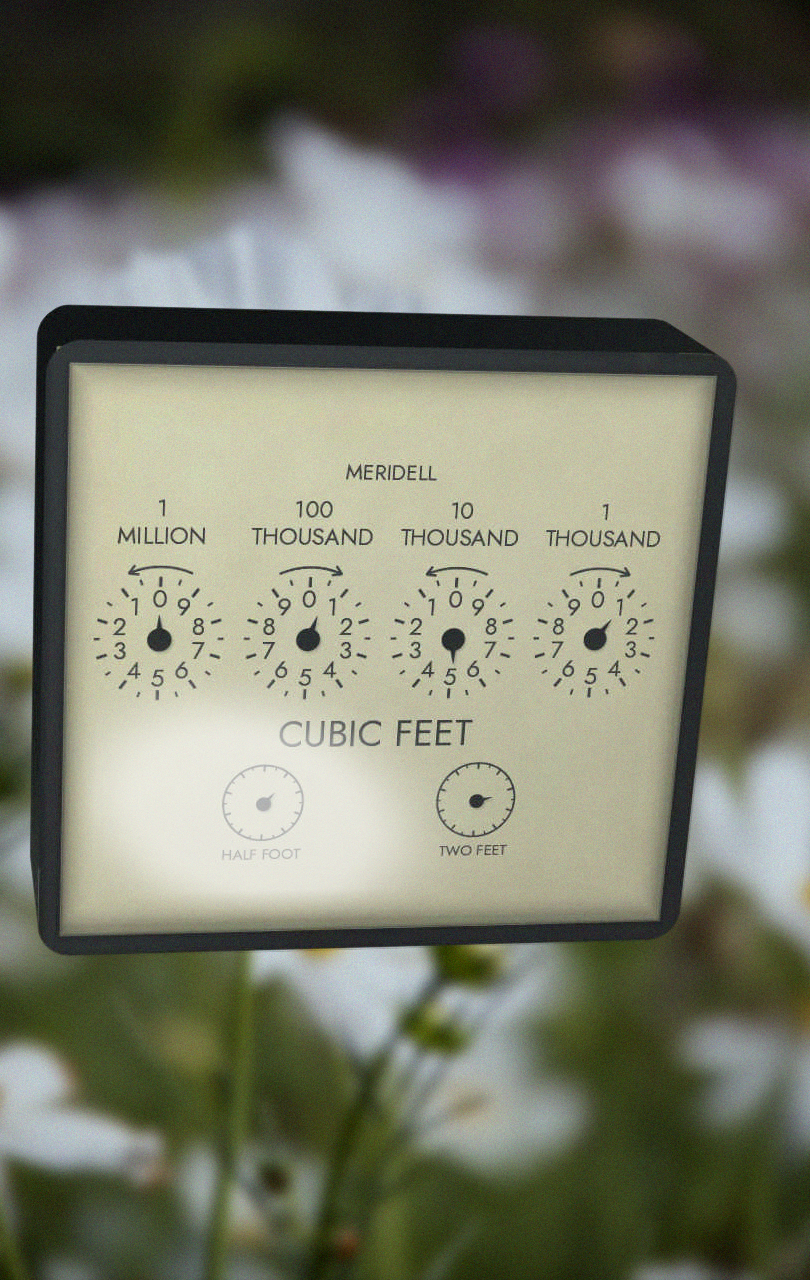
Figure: 5100
